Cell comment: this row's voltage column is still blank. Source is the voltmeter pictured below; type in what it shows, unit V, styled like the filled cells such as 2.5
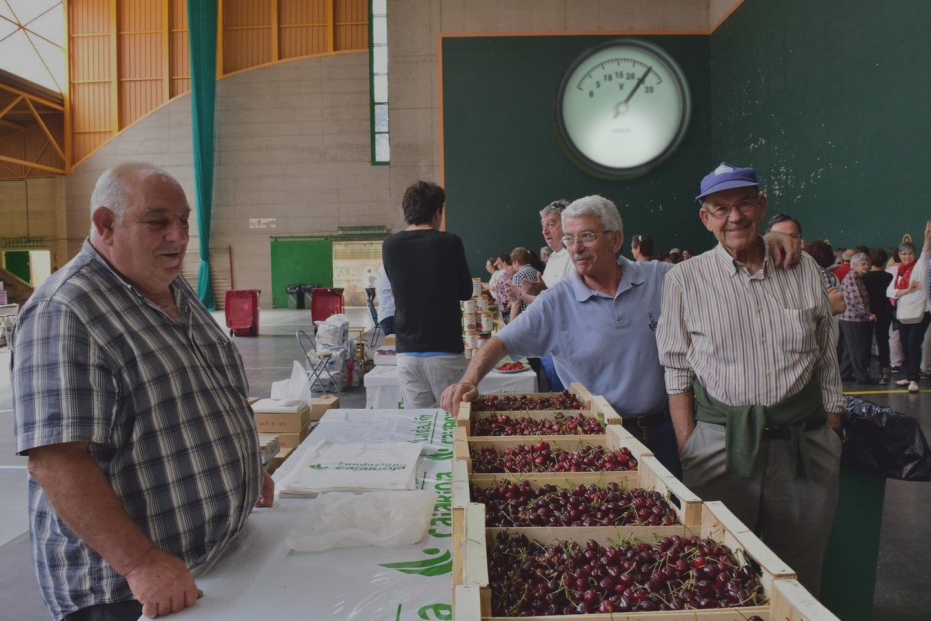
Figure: 25
